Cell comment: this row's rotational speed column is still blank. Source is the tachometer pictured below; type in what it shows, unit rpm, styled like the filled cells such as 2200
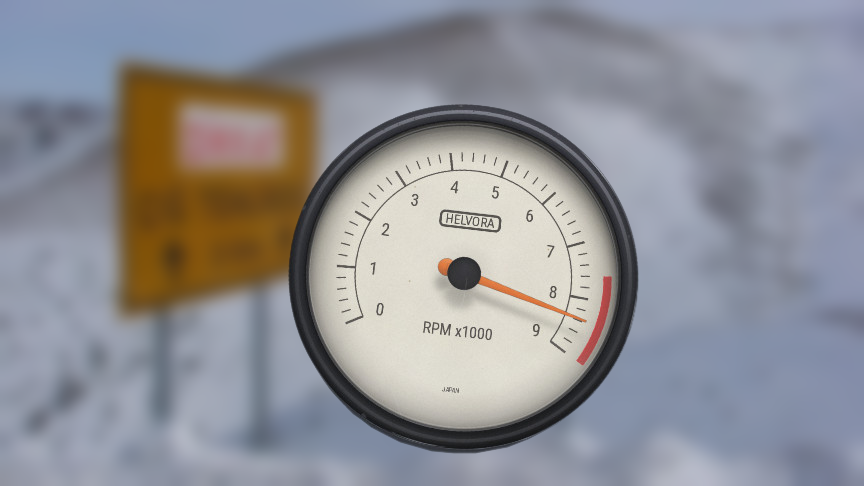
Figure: 8400
